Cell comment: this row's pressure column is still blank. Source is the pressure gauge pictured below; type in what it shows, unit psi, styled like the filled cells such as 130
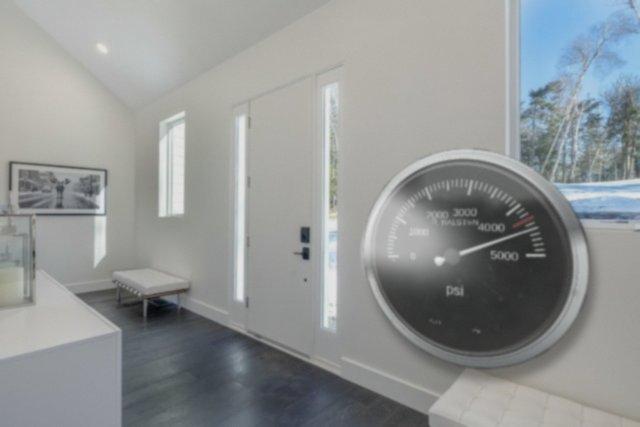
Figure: 4500
